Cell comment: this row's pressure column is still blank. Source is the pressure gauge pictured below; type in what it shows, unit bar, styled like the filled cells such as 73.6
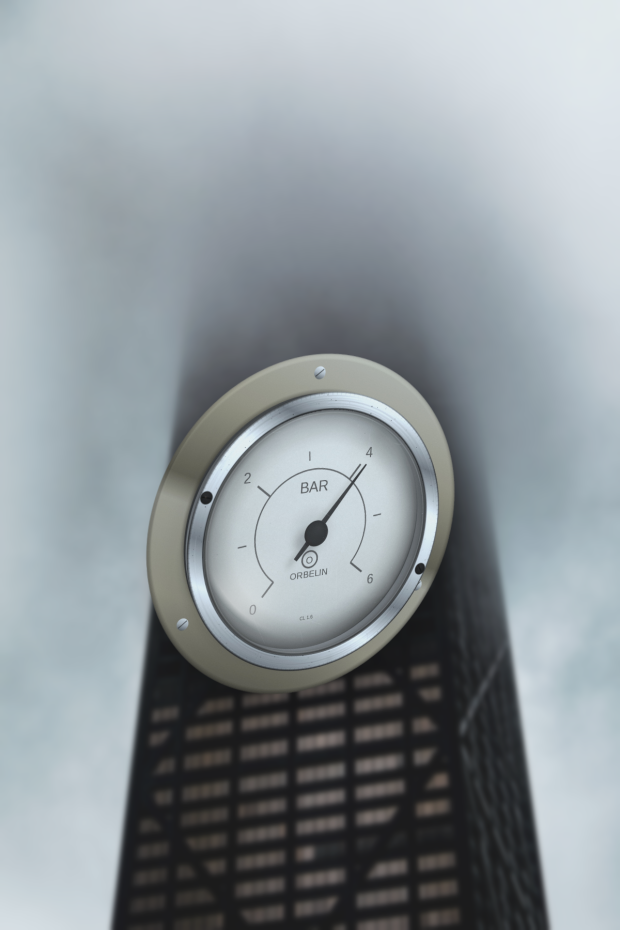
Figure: 4
